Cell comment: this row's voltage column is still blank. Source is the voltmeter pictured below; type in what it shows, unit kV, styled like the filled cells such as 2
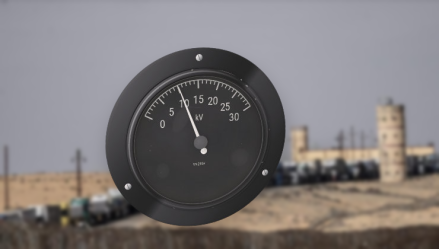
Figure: 10
